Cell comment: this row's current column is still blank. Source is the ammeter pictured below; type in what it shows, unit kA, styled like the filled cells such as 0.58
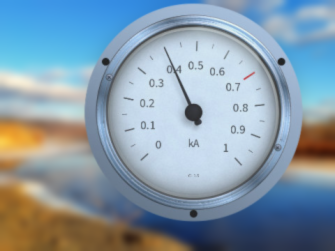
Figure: 0.4
